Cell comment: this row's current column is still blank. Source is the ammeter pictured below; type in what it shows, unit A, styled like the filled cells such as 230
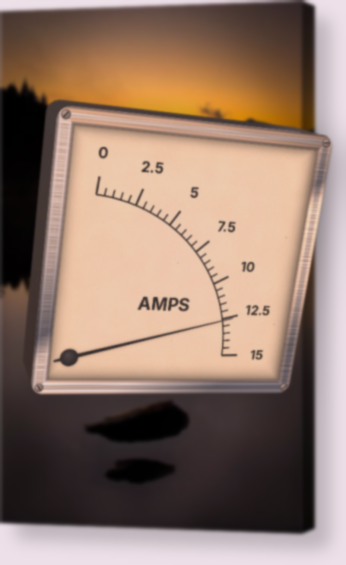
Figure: 12.5
